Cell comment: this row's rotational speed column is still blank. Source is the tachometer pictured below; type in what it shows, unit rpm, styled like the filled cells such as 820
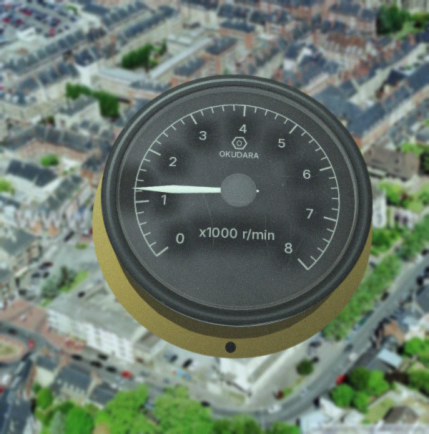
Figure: 1200
